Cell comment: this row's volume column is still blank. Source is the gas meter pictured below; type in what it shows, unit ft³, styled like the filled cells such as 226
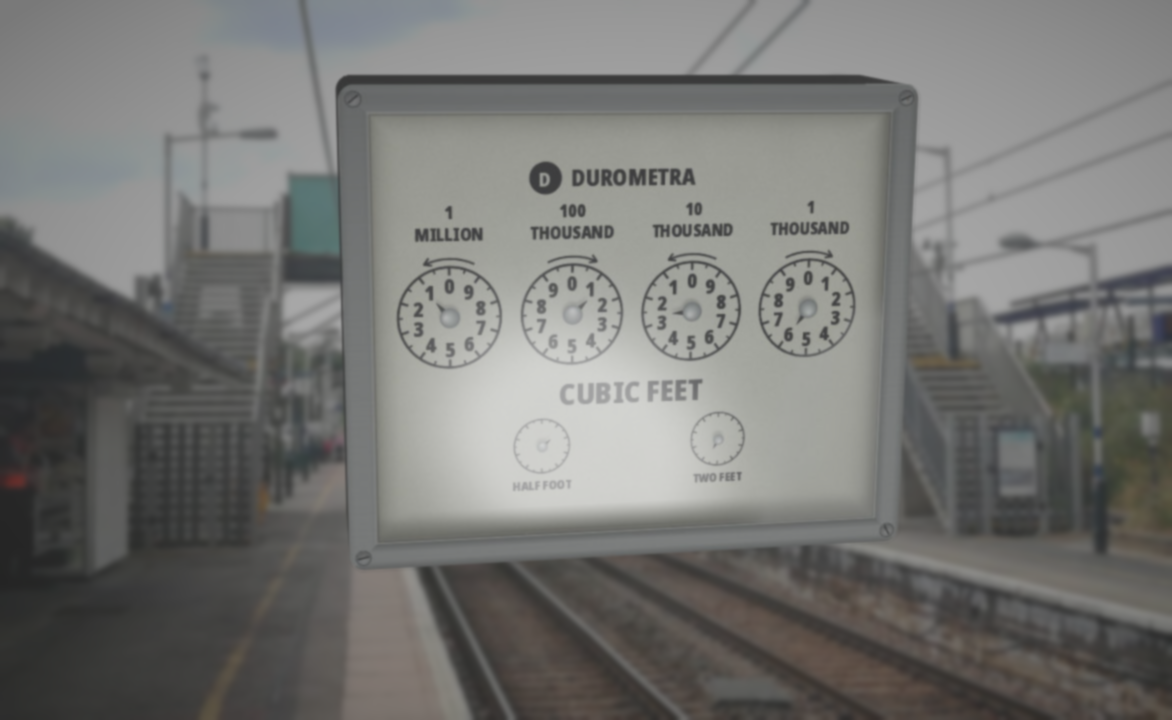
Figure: 112600
